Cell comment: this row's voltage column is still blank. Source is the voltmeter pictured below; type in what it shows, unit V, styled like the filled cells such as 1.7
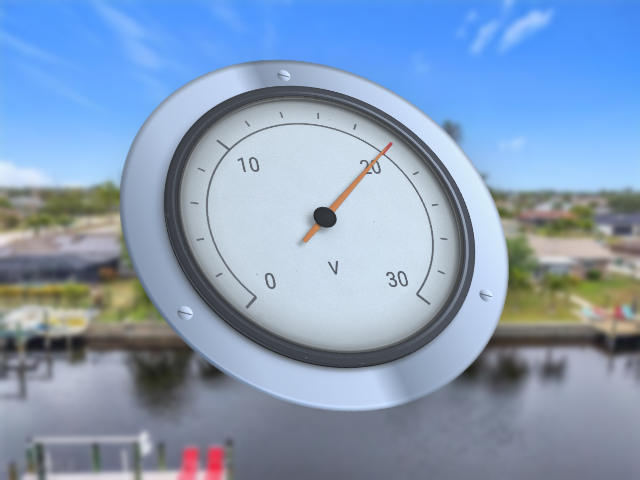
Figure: 20
